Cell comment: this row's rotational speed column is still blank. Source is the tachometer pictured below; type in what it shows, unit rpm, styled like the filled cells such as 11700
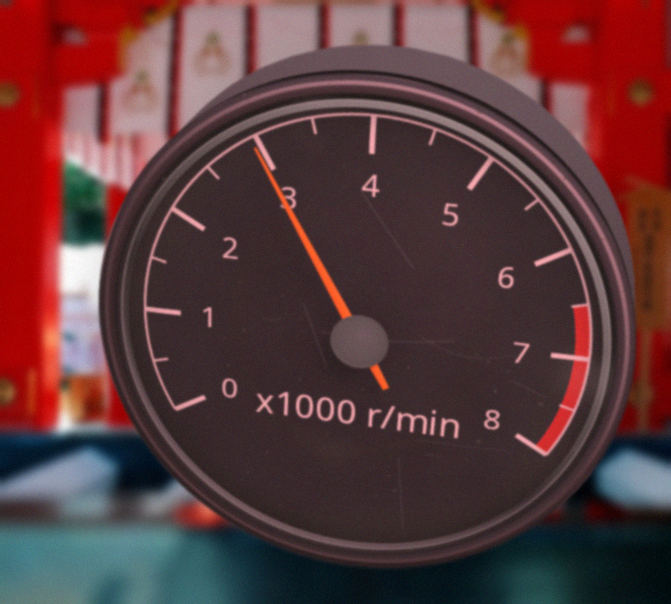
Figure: 3000
